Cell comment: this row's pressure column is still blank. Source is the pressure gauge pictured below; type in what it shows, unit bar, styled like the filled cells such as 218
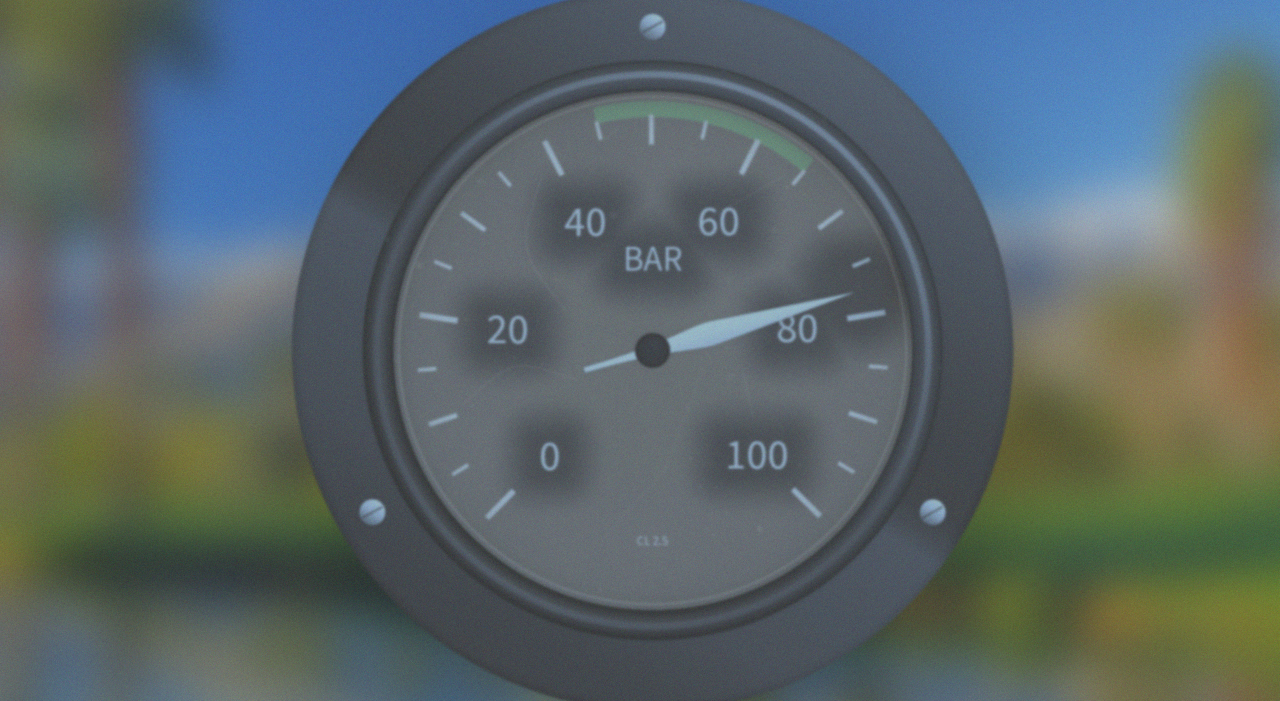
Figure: 77.5
